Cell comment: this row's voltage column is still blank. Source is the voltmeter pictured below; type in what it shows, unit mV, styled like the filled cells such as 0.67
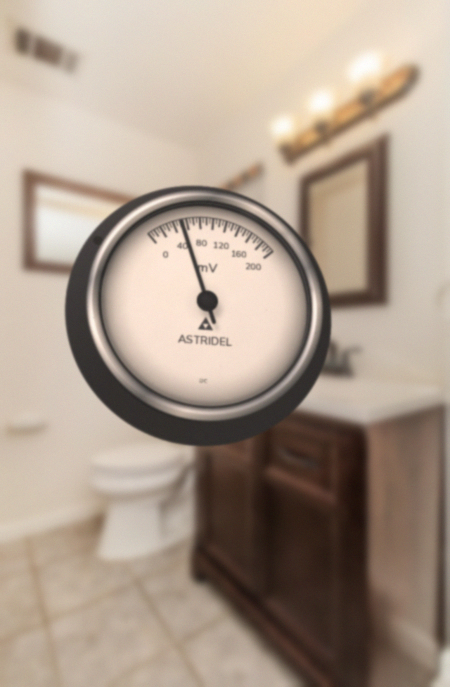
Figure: 50
